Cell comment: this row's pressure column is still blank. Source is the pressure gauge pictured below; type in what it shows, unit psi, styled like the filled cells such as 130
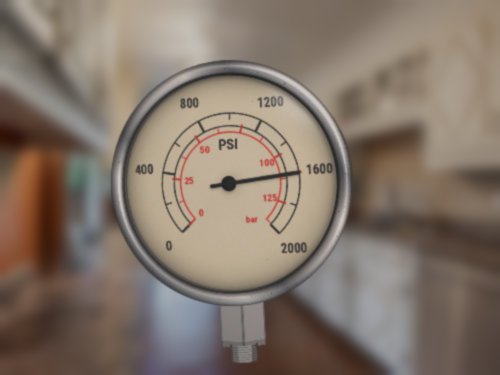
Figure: 1600
